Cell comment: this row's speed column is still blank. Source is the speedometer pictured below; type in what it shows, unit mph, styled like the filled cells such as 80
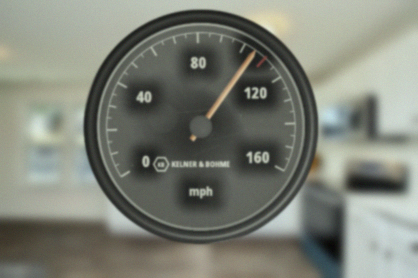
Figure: 105
